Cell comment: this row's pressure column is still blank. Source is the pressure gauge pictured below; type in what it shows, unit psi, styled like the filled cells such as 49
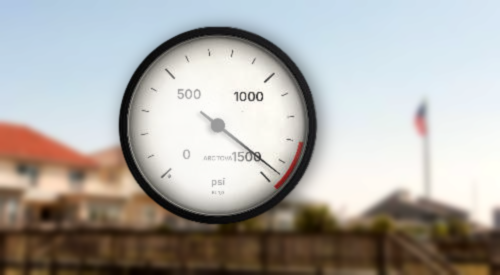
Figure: 1450
